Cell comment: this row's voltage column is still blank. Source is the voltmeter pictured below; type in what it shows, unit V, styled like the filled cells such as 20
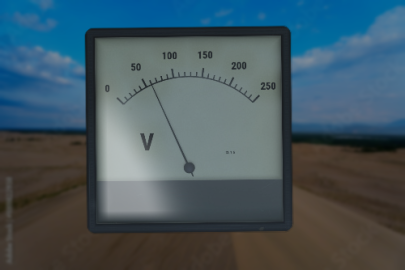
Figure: 60
